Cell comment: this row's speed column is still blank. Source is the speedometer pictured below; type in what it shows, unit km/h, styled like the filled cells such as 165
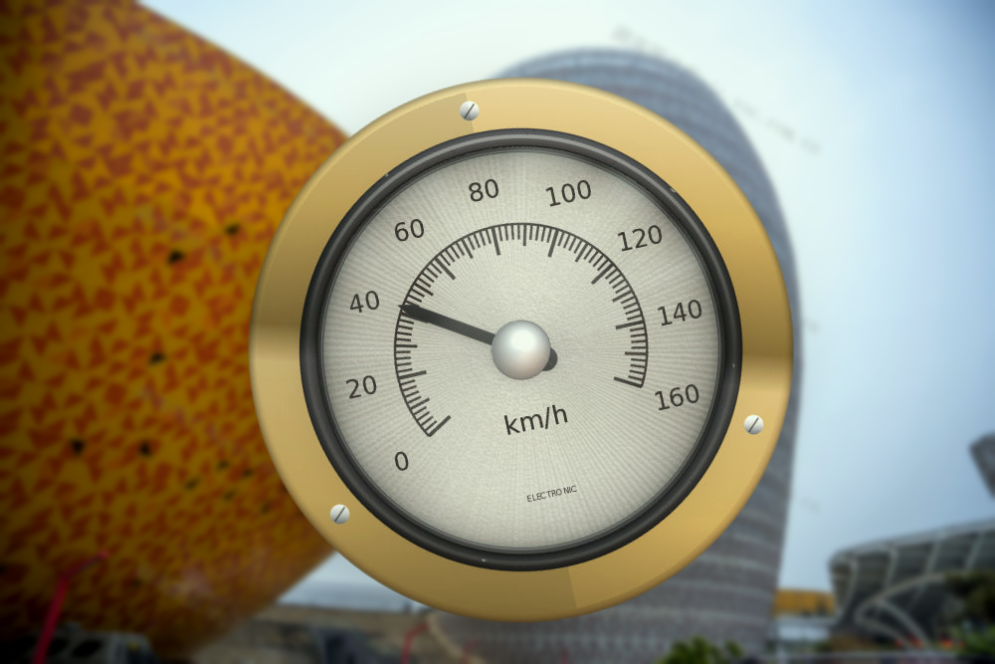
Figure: 42
